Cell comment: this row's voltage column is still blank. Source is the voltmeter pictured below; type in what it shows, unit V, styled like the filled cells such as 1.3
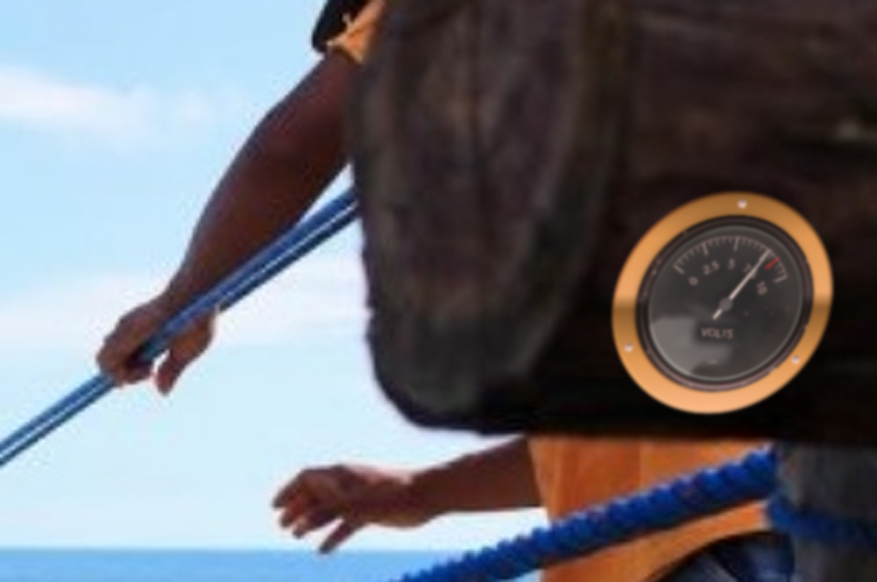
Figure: 7.5
